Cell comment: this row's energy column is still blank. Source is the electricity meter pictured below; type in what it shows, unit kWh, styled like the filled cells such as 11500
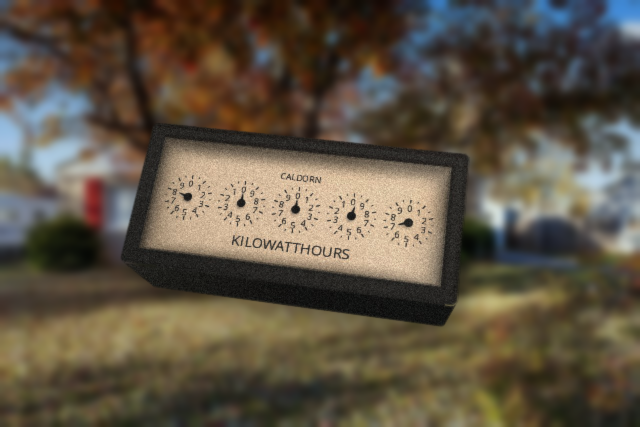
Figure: 79997
